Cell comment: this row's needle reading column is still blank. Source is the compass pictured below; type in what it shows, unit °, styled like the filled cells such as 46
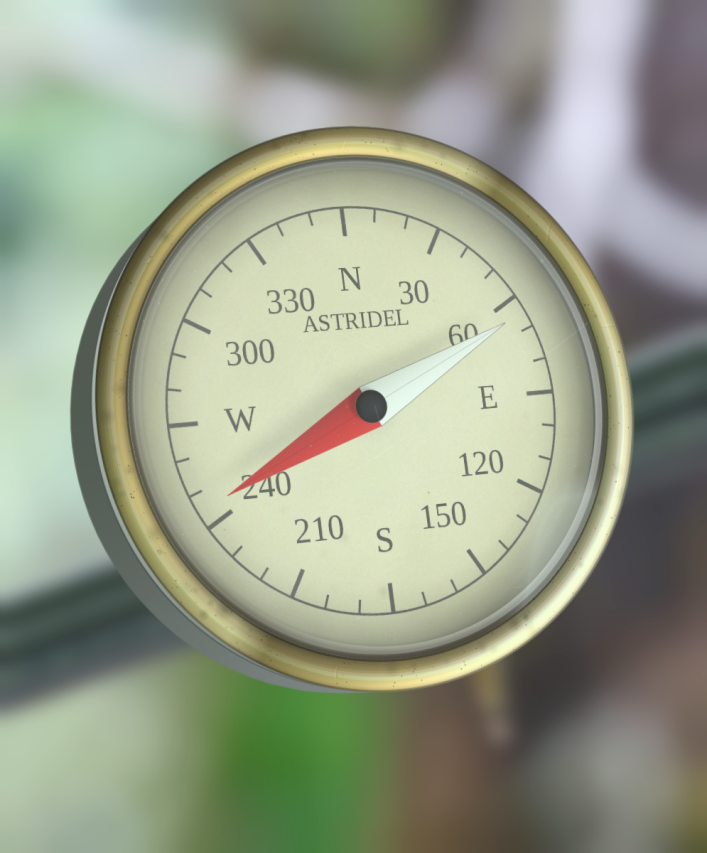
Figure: 245
